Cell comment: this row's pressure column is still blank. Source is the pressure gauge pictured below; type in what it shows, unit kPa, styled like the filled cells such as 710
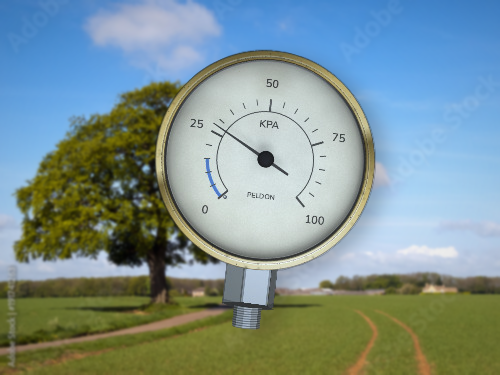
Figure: 27.5
